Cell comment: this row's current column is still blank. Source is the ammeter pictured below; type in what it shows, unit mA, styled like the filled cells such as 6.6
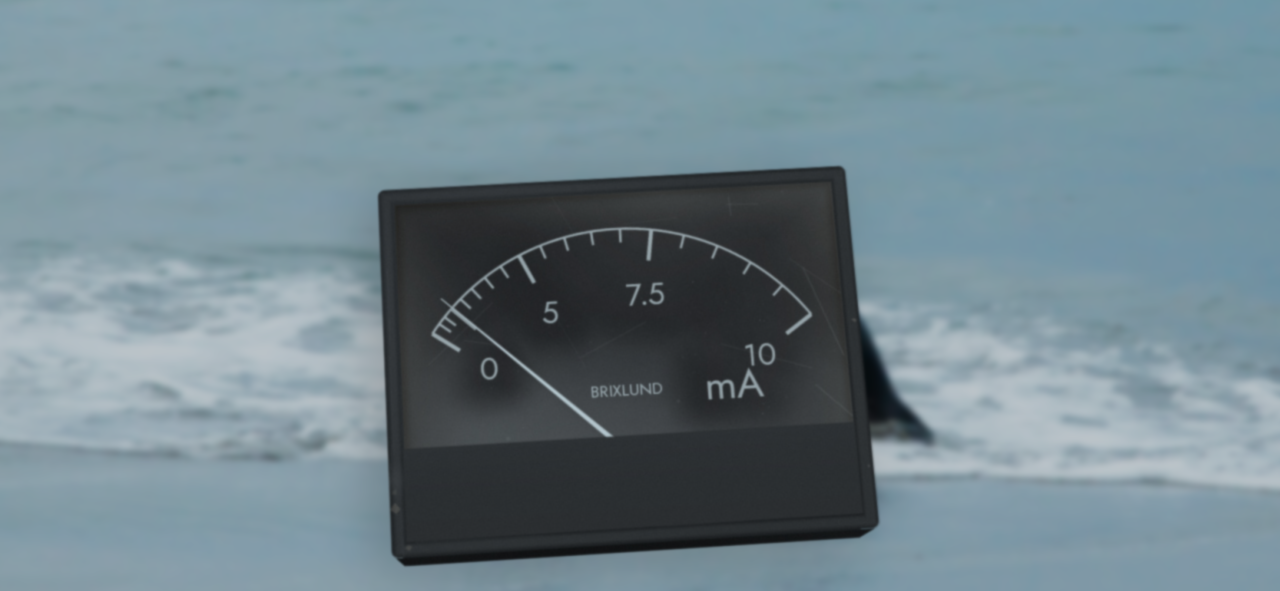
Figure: 2.5
